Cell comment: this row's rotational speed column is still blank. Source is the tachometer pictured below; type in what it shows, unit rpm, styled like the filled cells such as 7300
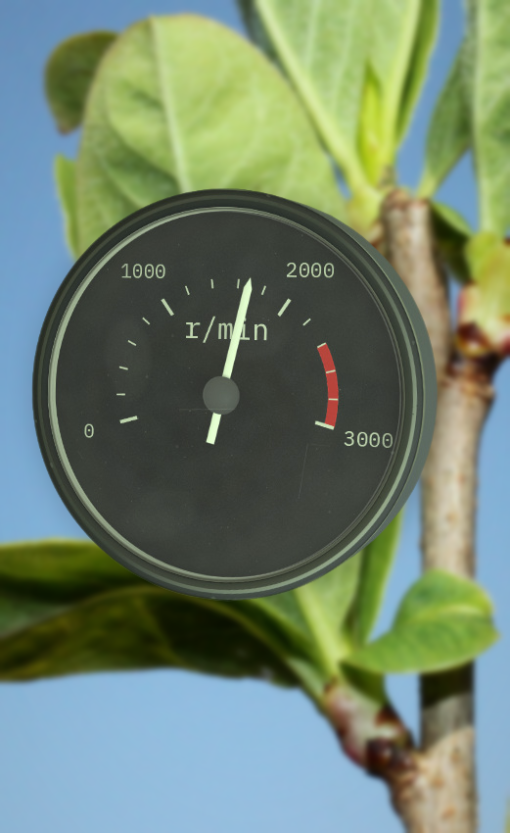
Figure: 1700
